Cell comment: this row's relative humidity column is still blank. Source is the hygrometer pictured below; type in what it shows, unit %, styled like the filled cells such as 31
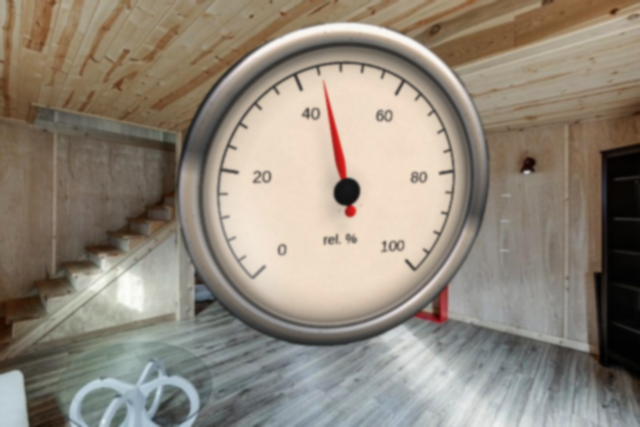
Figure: 44
